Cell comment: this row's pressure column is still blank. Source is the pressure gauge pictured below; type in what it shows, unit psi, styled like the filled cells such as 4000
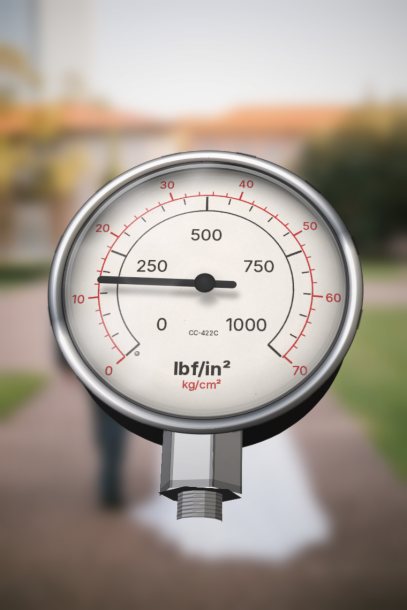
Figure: 175
